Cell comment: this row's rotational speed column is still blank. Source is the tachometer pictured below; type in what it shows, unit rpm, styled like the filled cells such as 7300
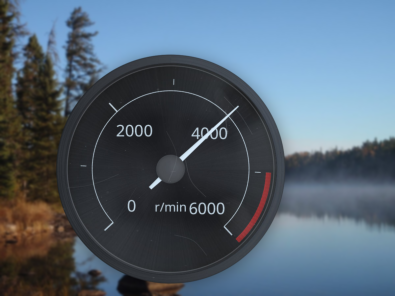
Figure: 4000
